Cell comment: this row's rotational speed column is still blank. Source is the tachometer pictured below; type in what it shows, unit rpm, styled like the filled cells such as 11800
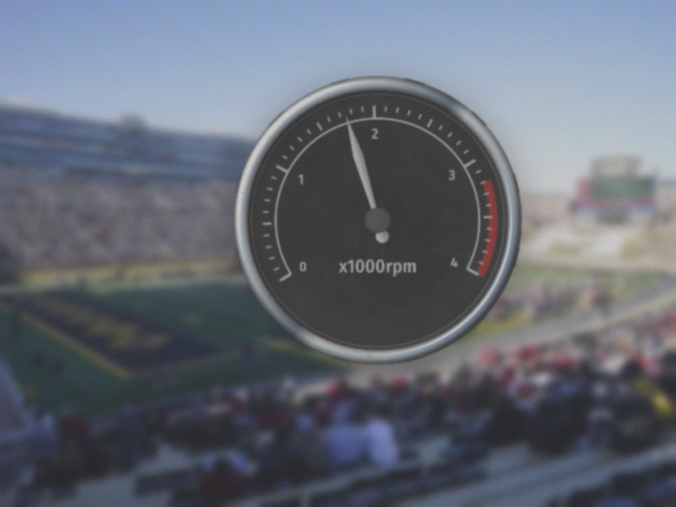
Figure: 1750
